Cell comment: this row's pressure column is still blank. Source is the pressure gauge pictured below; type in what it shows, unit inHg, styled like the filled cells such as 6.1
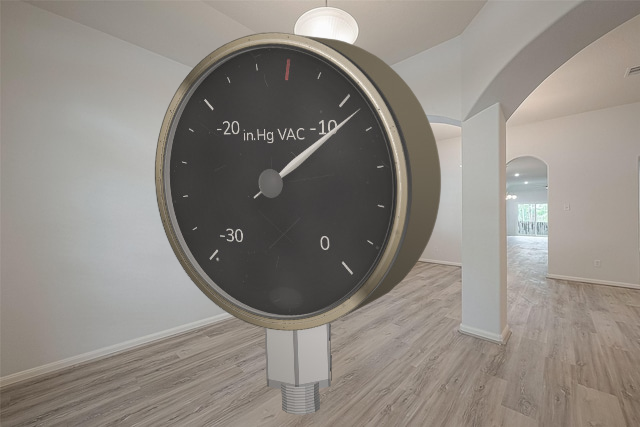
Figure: -9
